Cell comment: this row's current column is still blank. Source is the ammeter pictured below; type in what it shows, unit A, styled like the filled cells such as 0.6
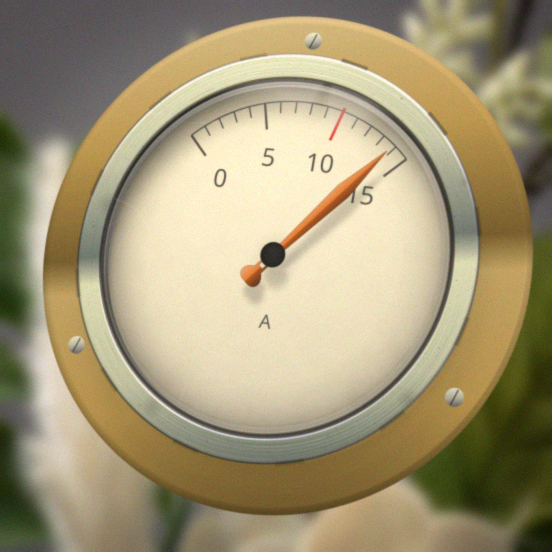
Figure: 14
